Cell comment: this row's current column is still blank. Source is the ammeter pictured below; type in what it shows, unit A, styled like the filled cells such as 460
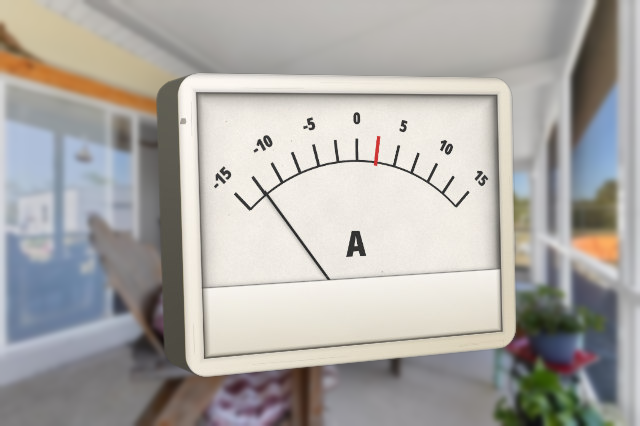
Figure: -12.5
